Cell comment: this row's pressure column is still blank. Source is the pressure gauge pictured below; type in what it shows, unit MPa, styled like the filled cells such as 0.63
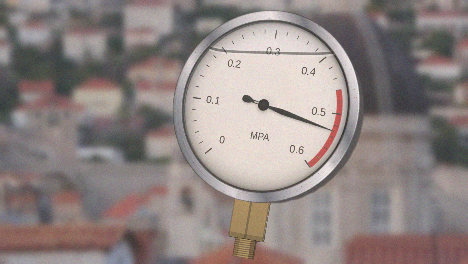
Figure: 0.53
